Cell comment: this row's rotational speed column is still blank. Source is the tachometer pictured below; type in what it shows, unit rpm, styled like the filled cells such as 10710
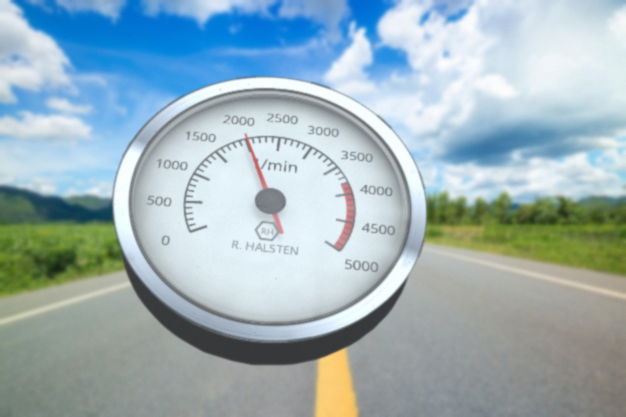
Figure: 2000
